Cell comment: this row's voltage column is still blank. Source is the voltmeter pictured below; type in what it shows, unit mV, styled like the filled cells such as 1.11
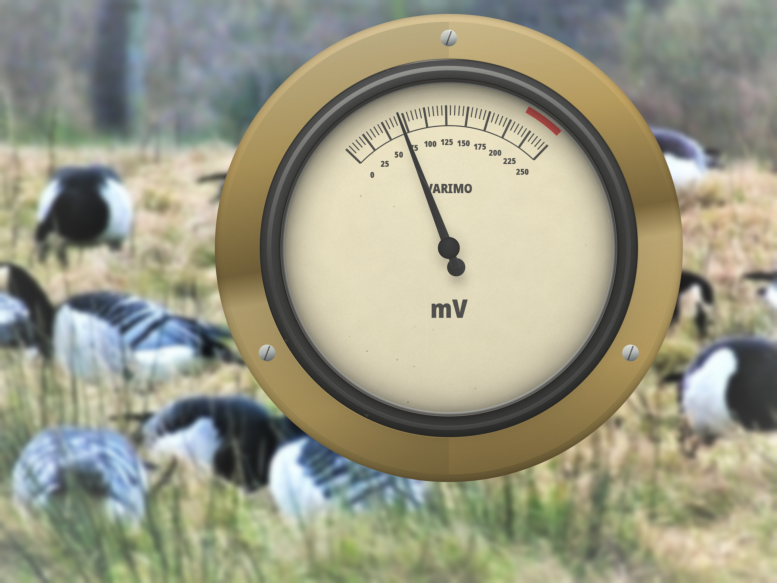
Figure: 70
